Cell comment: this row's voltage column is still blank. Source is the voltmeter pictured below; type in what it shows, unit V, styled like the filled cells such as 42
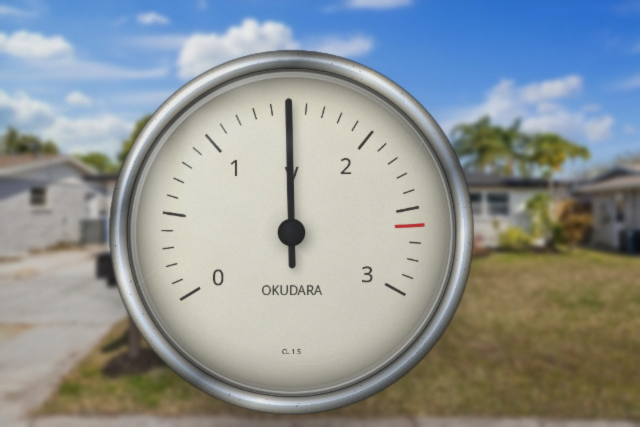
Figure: 1.5
